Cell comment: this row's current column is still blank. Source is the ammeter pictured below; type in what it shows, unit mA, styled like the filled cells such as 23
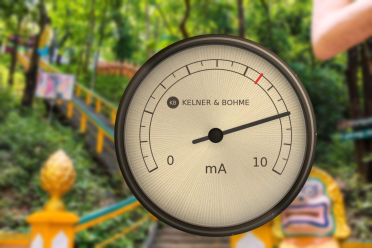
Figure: 8
